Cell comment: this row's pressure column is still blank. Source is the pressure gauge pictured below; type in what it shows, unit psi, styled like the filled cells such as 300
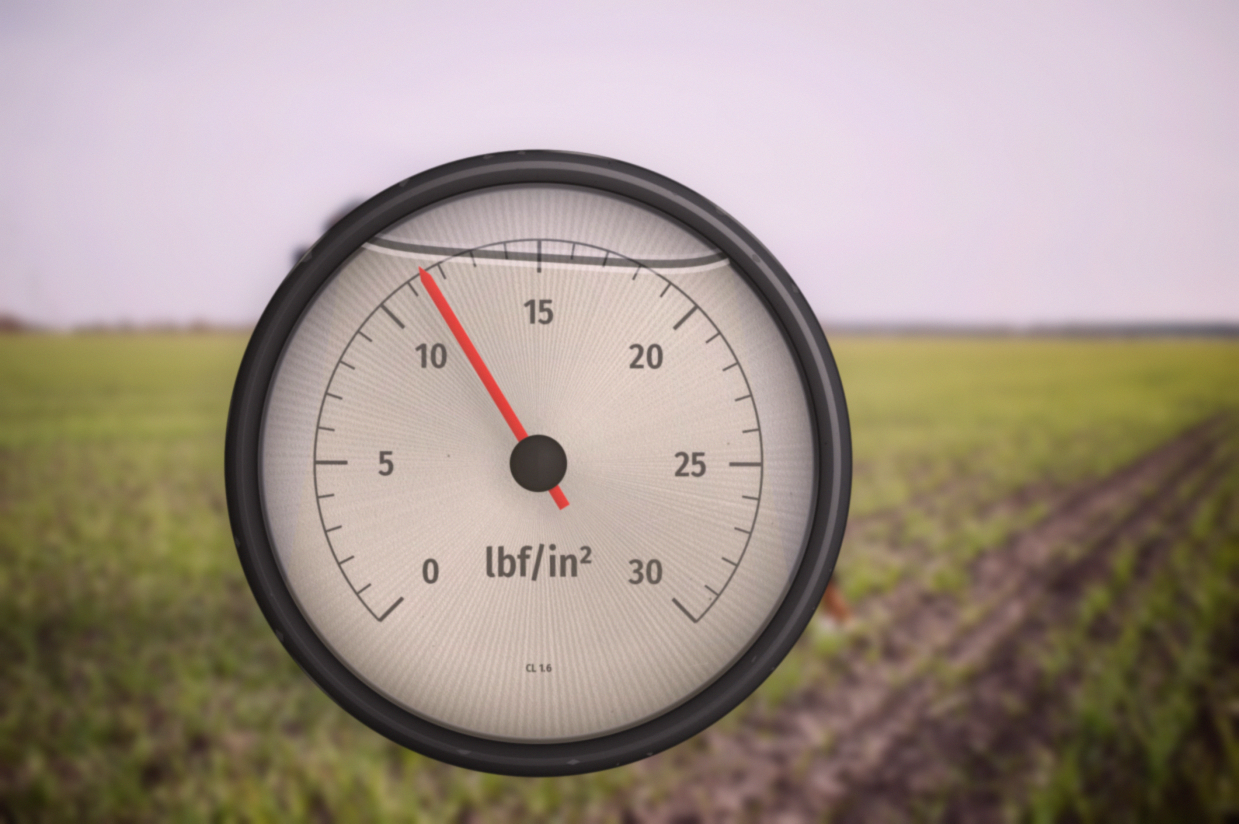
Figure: 11.5
